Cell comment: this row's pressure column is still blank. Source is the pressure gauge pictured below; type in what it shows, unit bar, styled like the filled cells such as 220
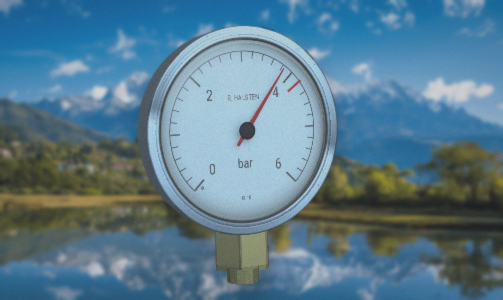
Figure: 3.8
